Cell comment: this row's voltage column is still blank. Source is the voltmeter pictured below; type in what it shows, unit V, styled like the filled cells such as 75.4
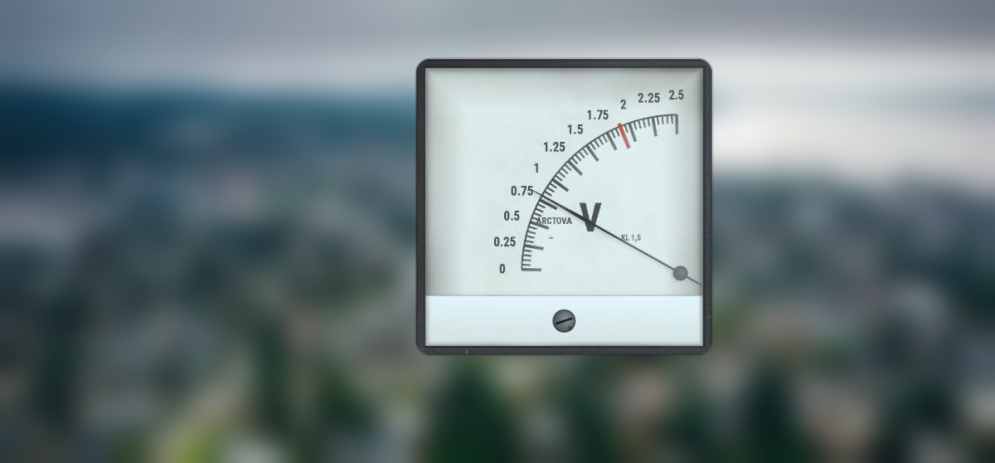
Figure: 0.8
